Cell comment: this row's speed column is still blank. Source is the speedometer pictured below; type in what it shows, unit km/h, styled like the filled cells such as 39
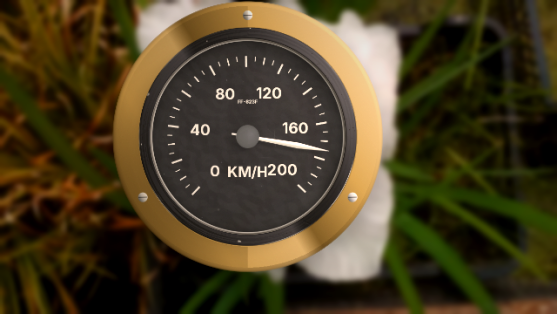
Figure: 175
